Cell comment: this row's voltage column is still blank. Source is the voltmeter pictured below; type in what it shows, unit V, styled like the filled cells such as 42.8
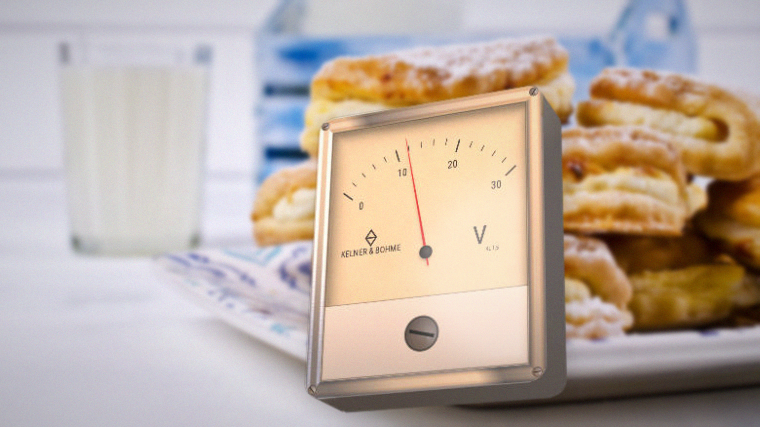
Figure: 12
